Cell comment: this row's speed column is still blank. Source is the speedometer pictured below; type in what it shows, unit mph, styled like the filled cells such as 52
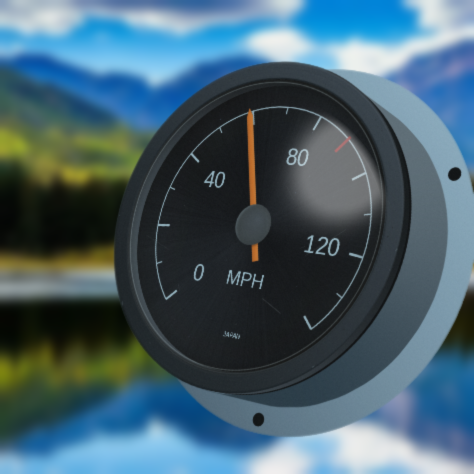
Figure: 60
